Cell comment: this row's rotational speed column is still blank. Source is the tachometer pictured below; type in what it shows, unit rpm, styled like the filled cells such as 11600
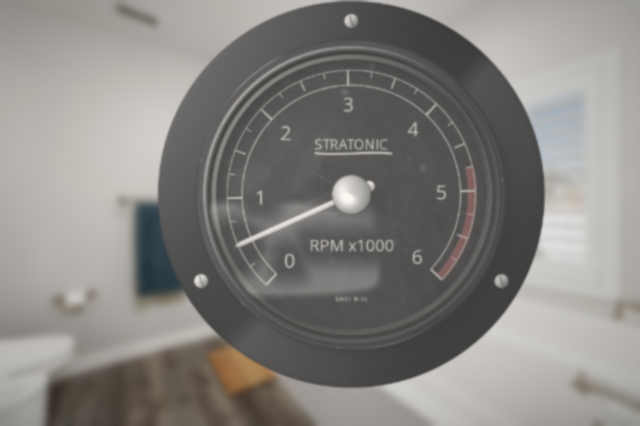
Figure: 500
